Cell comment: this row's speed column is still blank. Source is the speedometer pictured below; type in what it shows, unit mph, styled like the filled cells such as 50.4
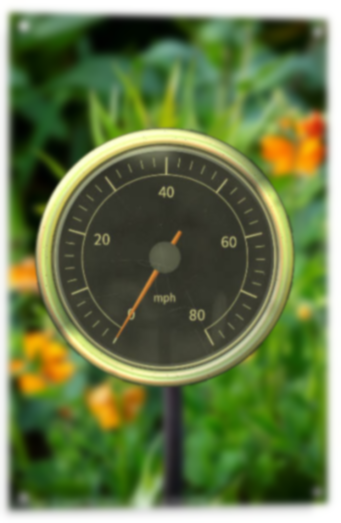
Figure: 0
